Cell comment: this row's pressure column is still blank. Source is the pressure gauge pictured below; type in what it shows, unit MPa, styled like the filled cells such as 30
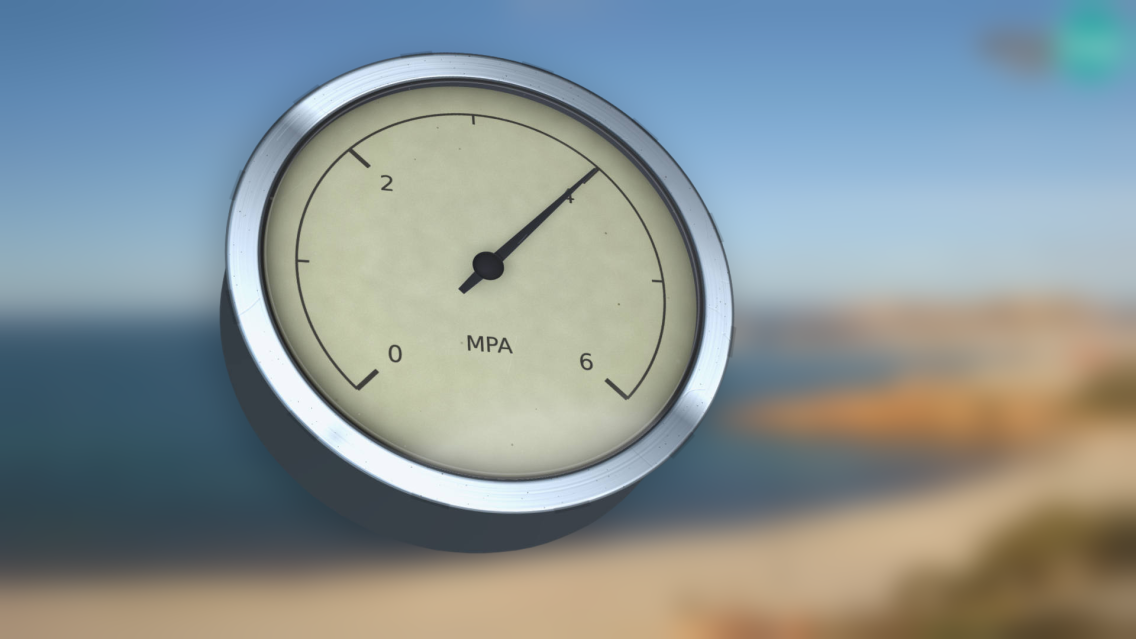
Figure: 4
